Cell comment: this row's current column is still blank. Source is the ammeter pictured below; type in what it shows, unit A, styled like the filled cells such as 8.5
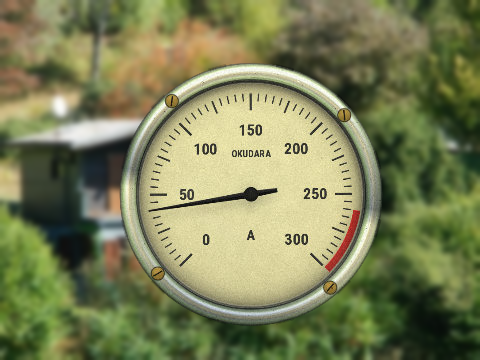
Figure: 40
